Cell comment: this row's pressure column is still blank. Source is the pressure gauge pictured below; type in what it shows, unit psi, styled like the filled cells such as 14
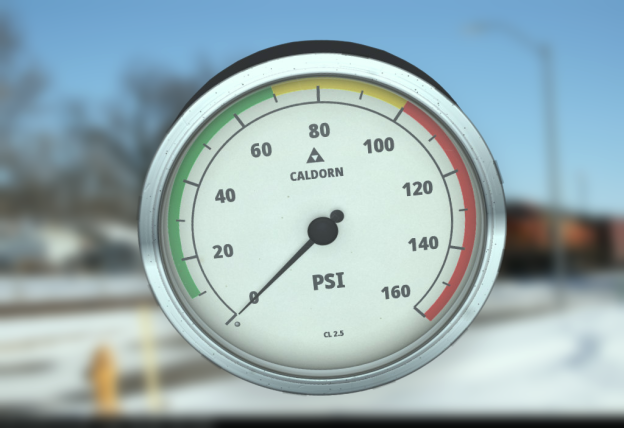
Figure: 0
